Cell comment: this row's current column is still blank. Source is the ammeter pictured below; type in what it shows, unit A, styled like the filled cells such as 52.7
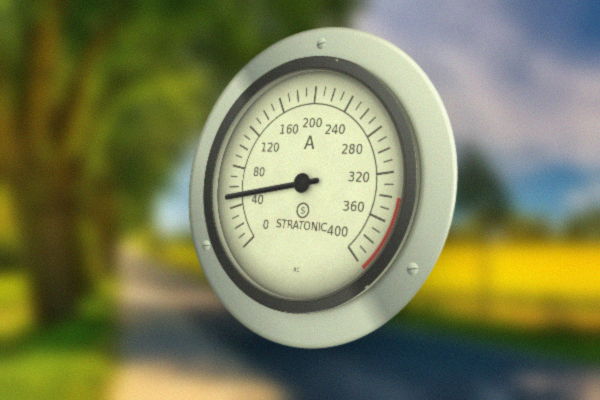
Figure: 50
